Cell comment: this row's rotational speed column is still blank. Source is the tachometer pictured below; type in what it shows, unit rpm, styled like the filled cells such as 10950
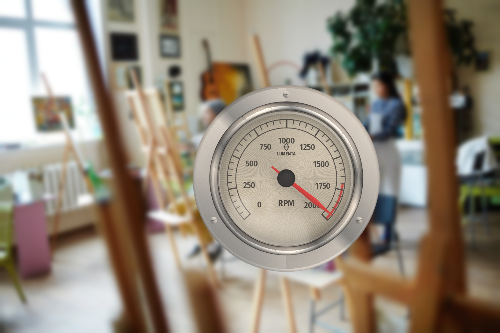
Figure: 1950
